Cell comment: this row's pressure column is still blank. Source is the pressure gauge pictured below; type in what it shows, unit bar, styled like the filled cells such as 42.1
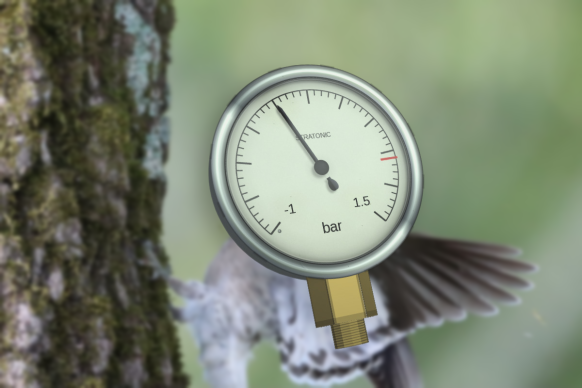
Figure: 0
